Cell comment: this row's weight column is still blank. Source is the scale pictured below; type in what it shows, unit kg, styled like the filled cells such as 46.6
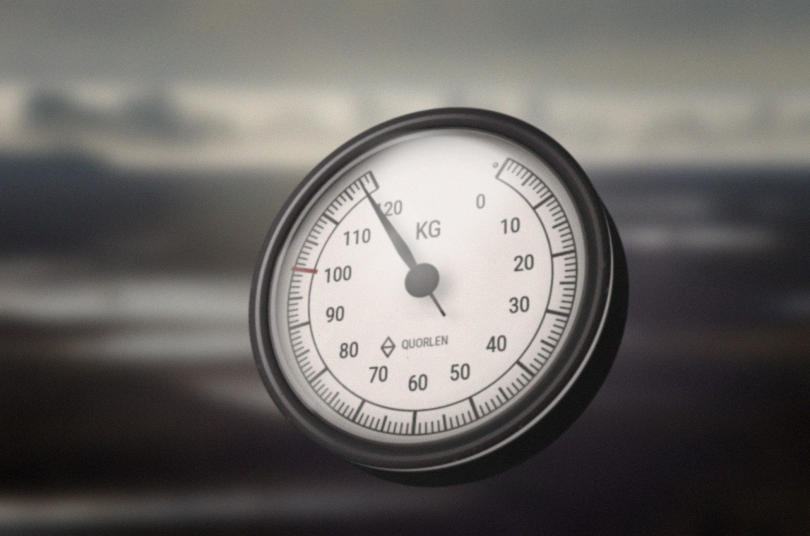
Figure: 118
